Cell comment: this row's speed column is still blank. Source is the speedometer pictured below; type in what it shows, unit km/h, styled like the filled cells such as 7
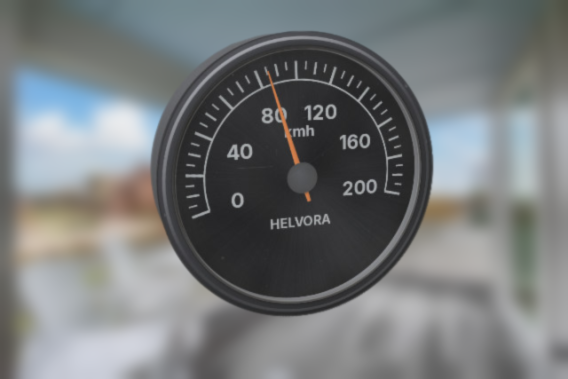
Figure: 85
